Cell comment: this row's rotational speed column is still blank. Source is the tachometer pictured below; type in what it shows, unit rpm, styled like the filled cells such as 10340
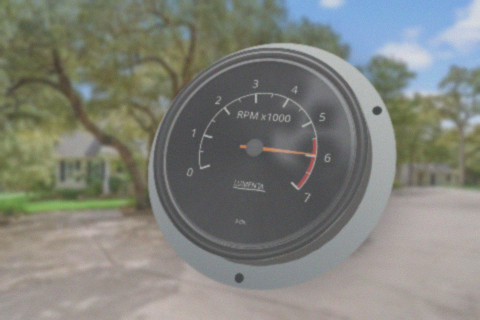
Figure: 6000
